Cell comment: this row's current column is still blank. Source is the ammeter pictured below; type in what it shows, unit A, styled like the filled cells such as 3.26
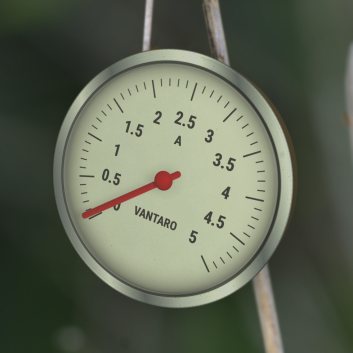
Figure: 0.05
